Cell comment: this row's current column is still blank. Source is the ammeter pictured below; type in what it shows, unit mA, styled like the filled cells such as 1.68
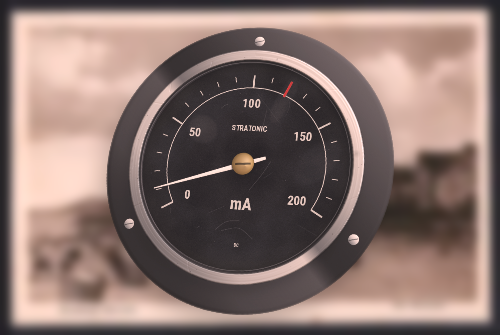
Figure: 10
